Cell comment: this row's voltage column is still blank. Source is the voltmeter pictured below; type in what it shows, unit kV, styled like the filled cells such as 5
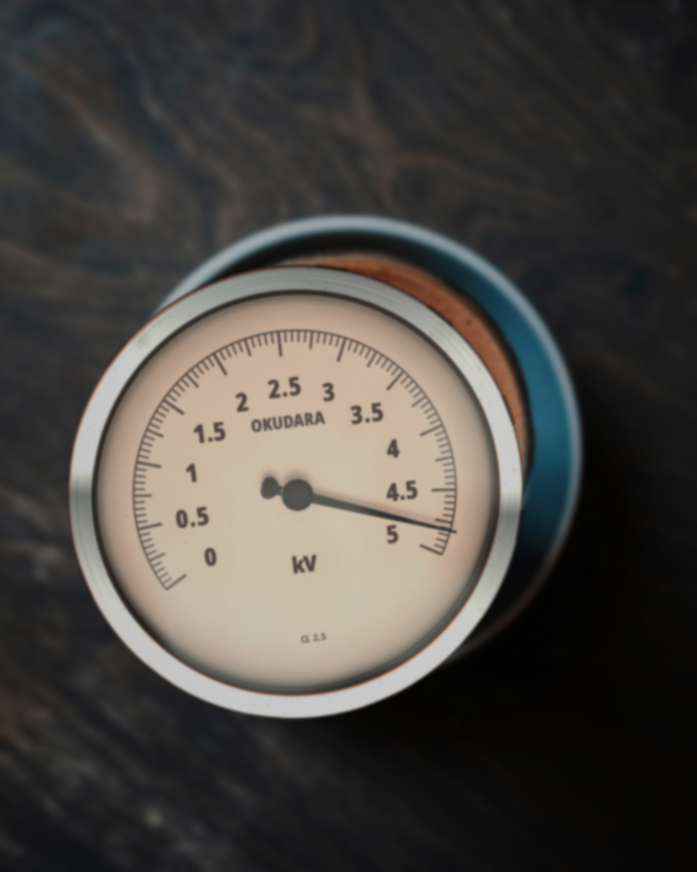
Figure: 4.8
